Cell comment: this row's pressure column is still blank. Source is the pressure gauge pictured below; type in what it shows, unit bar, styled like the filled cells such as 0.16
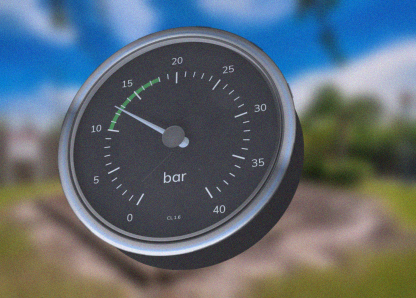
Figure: 12.5
